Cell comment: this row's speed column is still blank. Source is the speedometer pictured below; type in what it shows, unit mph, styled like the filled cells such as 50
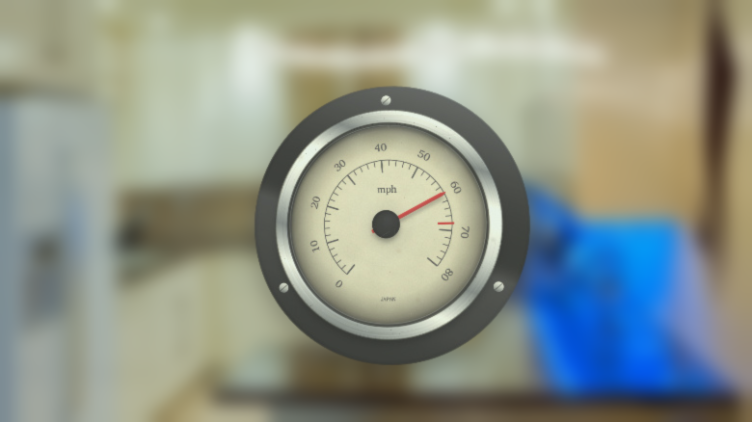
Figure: 60
